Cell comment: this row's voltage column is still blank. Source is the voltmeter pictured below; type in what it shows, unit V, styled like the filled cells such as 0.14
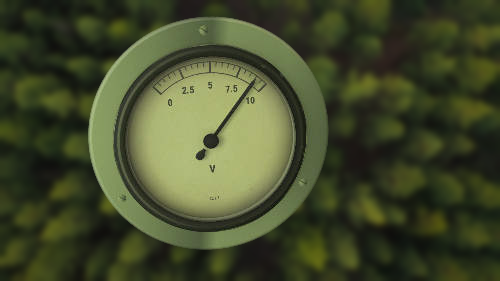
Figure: 9
